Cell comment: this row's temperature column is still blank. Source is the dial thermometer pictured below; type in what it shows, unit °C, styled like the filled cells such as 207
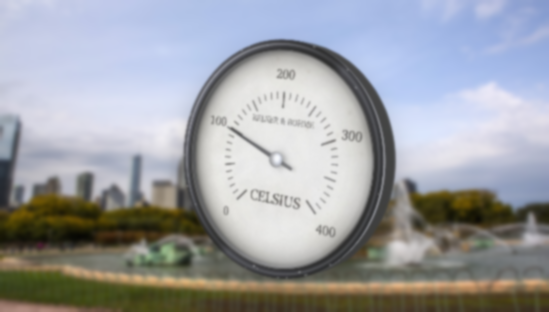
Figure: 100
